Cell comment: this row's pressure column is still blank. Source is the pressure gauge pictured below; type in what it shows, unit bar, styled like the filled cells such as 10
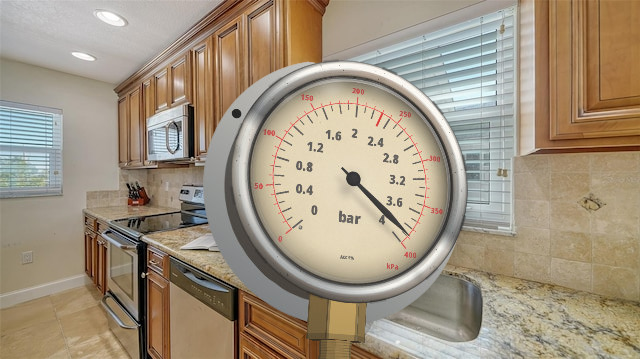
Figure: 3.9
